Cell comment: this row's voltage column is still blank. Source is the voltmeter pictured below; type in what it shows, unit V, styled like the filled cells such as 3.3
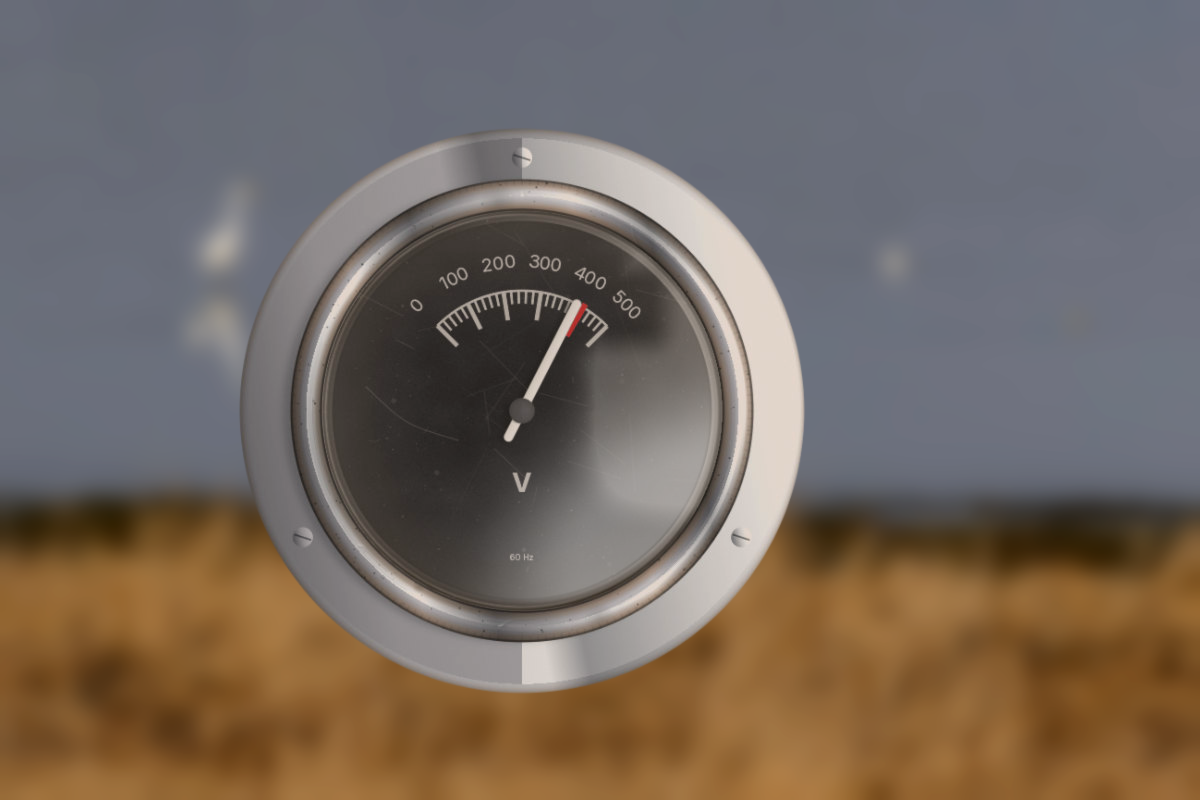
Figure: 400
